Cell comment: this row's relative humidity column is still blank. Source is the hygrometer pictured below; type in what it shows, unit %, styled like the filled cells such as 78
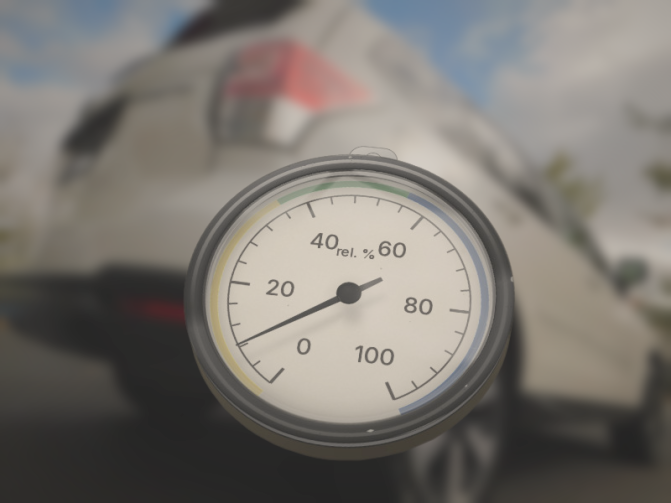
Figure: 8
